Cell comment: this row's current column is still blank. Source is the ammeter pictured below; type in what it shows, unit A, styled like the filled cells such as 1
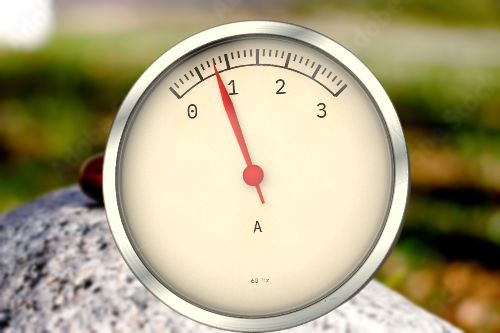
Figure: 0.8
